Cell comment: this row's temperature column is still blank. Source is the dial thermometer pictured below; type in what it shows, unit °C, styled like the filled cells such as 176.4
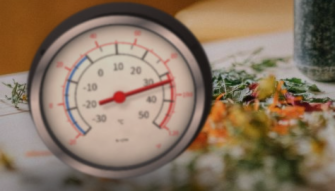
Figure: 32.5
